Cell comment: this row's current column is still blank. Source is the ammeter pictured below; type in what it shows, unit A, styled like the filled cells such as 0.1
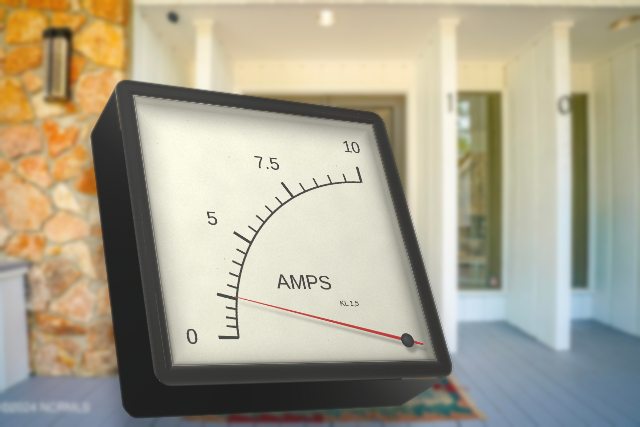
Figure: 2.5
